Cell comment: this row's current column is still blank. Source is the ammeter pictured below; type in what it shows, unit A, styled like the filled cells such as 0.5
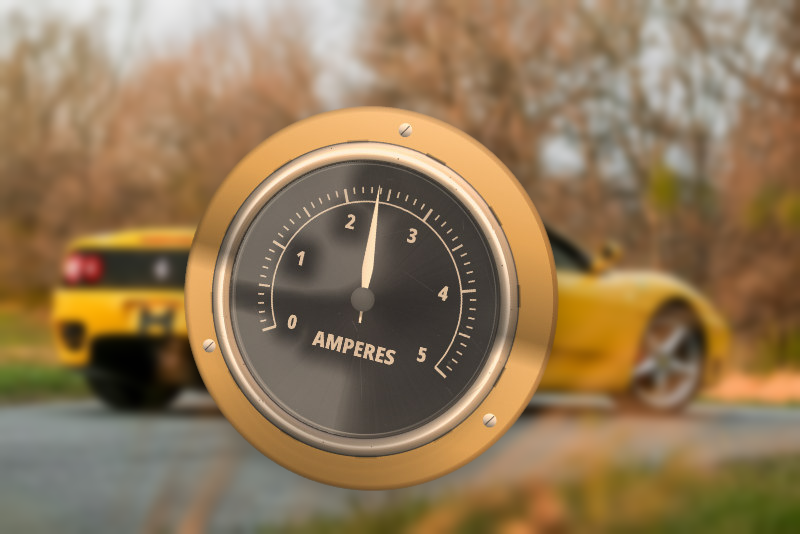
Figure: 2.4
